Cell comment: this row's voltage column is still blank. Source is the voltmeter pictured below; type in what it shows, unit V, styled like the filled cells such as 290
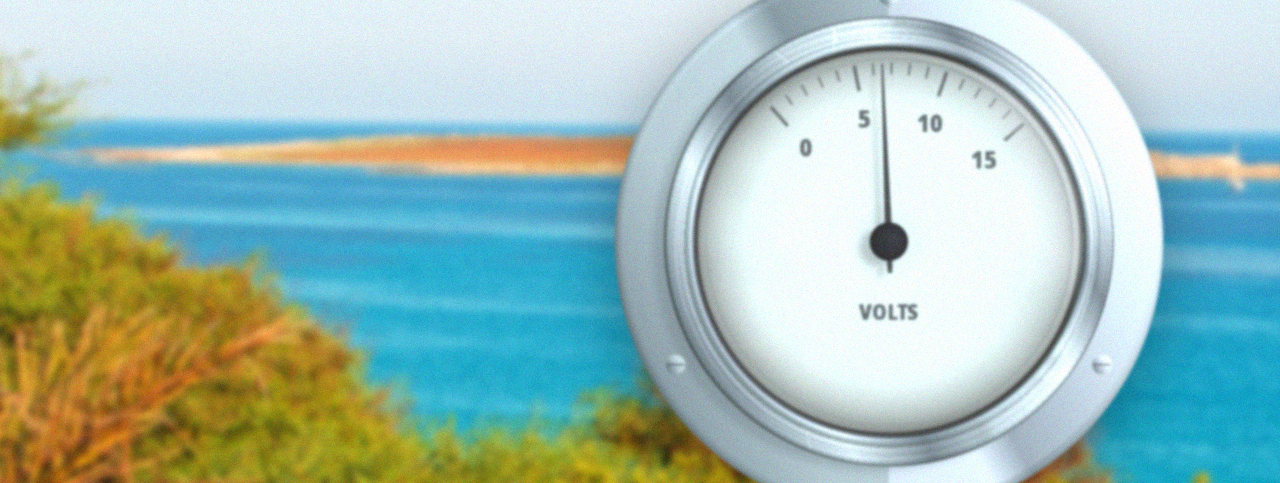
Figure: 6.5
